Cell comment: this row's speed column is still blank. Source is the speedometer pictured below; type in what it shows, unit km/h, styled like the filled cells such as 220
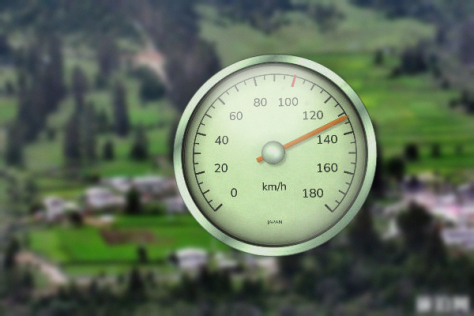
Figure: 132.5
